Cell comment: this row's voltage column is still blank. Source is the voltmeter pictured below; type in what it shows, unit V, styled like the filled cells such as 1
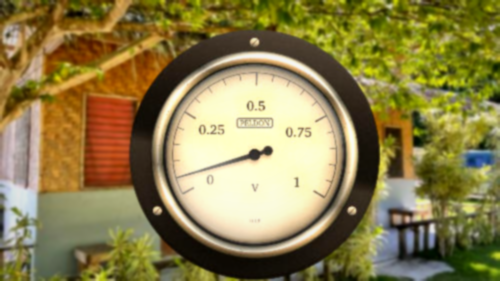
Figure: 0.05
